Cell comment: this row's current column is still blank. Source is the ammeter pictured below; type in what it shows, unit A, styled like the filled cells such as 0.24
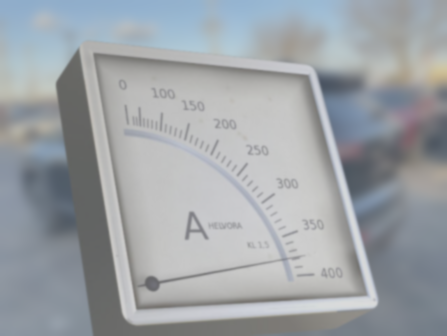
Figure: 380
